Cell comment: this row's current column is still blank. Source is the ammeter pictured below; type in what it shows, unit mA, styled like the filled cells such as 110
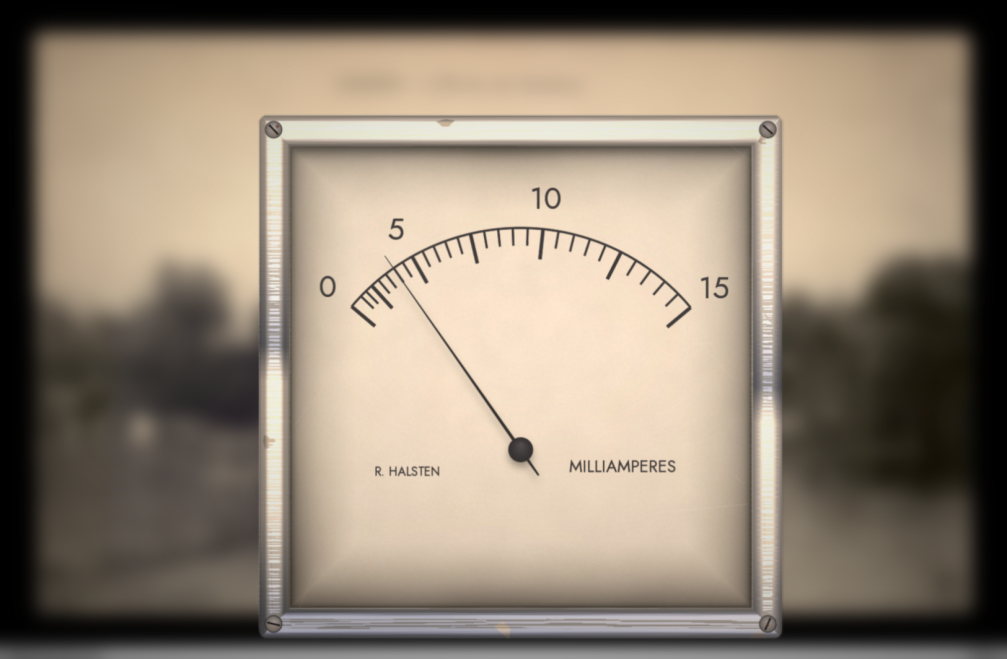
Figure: 4
